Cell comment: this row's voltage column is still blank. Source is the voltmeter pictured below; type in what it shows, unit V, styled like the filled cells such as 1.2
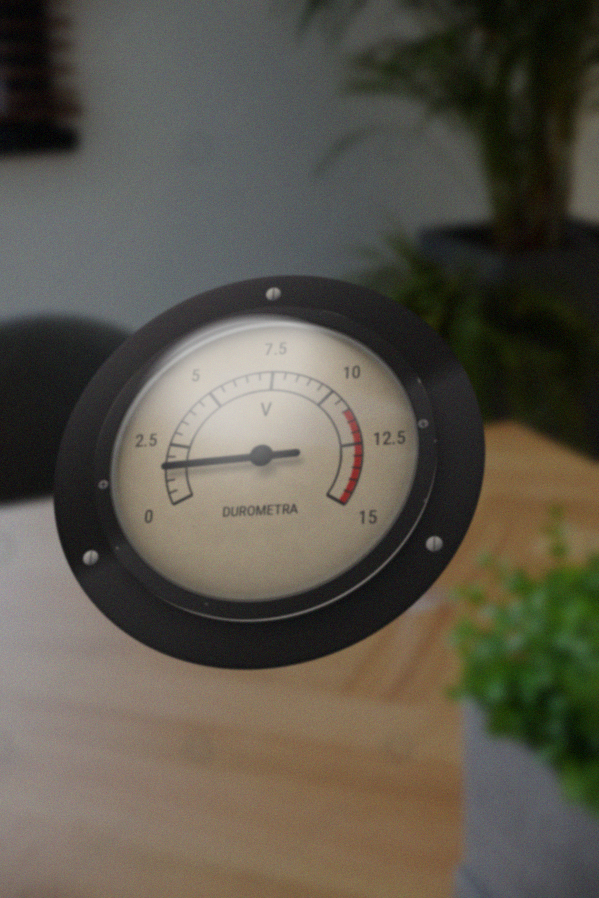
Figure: 1.5
